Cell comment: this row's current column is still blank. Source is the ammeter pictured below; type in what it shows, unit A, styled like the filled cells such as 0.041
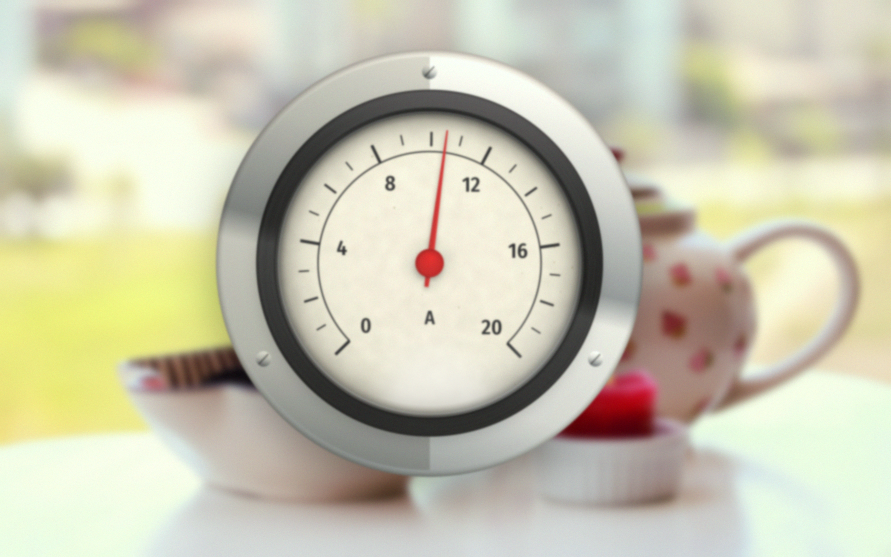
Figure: 10.5
